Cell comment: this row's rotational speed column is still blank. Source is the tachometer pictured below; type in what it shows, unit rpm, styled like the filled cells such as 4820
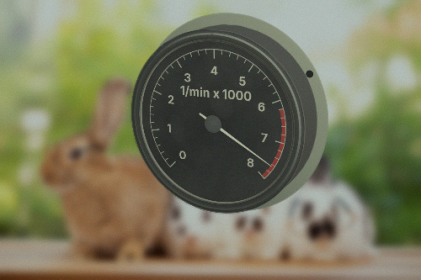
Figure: 7600
